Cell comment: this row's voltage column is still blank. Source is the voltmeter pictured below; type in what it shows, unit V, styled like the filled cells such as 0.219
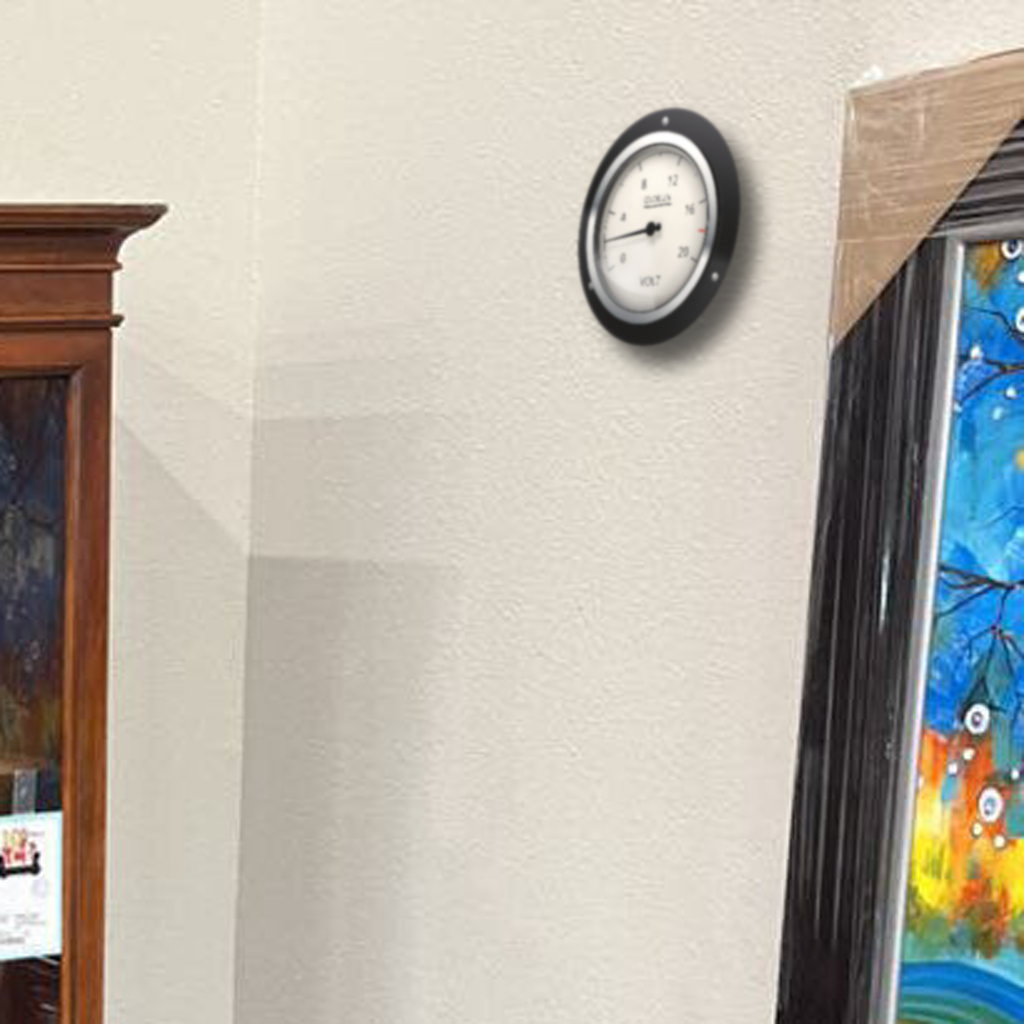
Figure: 2
